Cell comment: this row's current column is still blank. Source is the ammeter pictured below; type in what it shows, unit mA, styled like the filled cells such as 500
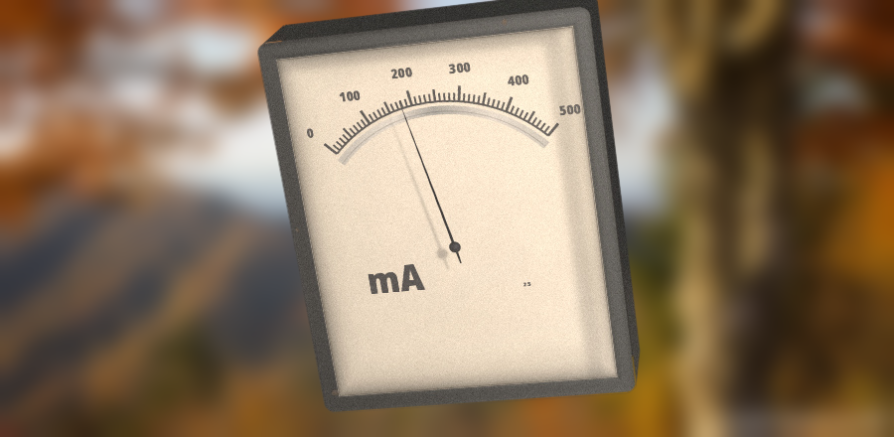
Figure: 180
